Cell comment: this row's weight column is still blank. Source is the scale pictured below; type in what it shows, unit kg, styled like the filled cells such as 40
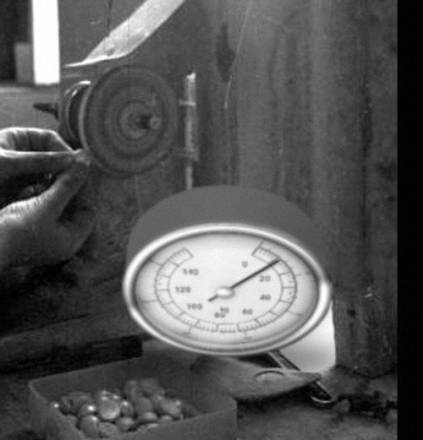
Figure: 10
